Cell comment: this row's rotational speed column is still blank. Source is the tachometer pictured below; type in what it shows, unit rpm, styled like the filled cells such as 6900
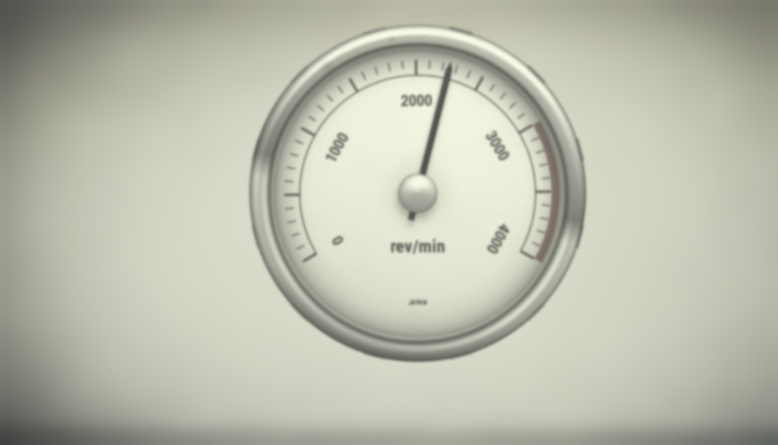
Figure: 2250
